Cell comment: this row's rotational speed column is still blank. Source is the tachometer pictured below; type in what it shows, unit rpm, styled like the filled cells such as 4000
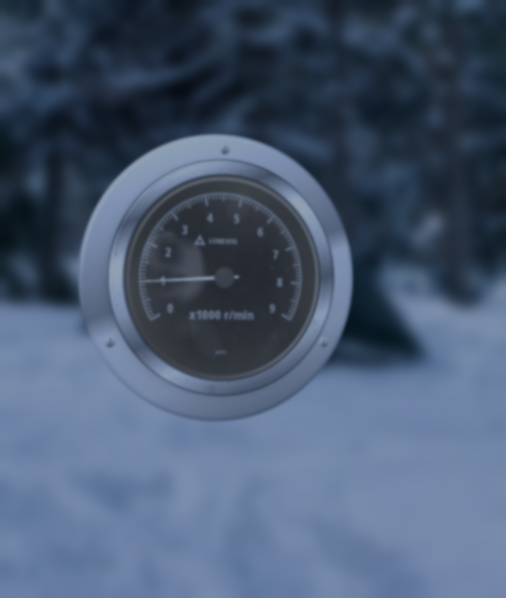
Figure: 1000
